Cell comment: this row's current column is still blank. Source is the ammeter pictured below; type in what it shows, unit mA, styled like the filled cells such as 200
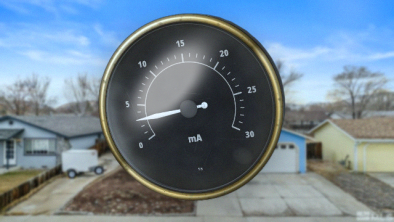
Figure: 3
